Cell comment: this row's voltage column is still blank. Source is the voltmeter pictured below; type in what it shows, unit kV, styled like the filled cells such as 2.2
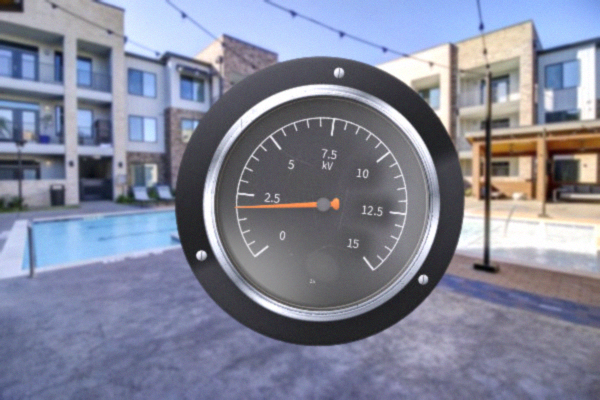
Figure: 2
